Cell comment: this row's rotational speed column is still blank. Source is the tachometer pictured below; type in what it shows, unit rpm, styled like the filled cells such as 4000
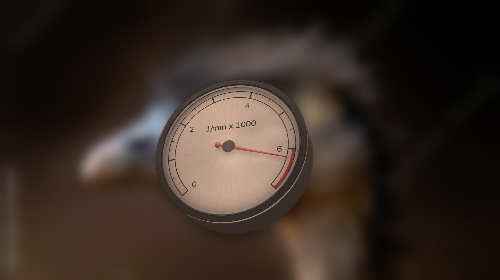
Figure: 6250
